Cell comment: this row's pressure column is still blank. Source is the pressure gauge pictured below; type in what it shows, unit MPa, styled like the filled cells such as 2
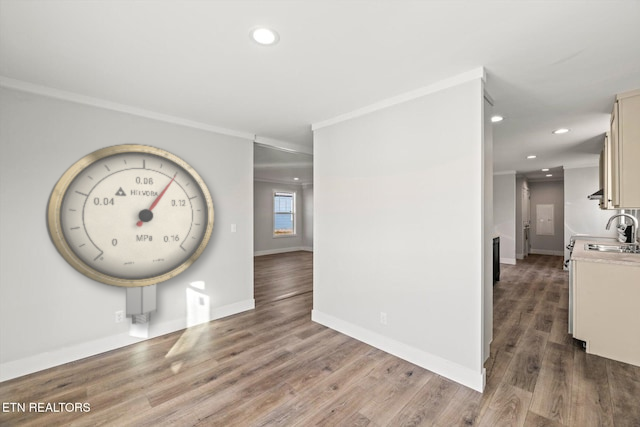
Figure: 0.1
